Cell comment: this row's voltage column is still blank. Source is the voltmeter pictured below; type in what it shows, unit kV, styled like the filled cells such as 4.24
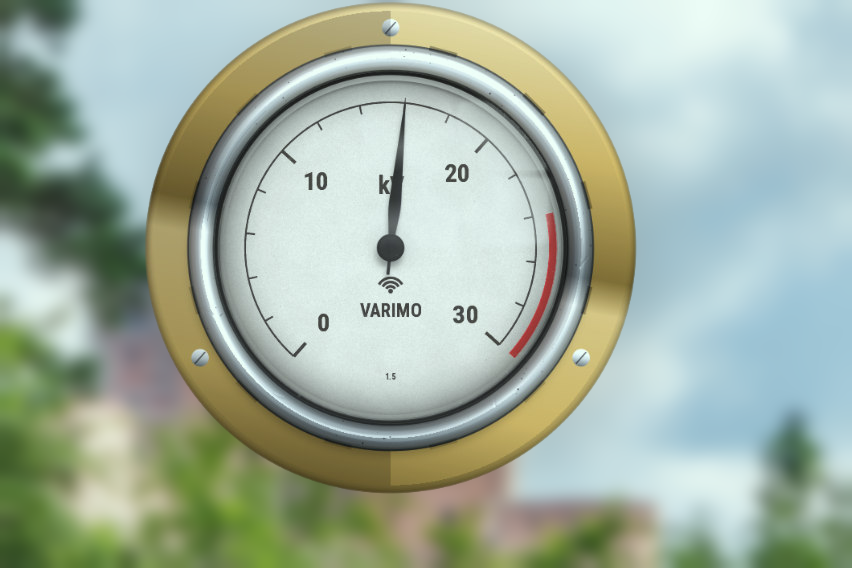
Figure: 16
